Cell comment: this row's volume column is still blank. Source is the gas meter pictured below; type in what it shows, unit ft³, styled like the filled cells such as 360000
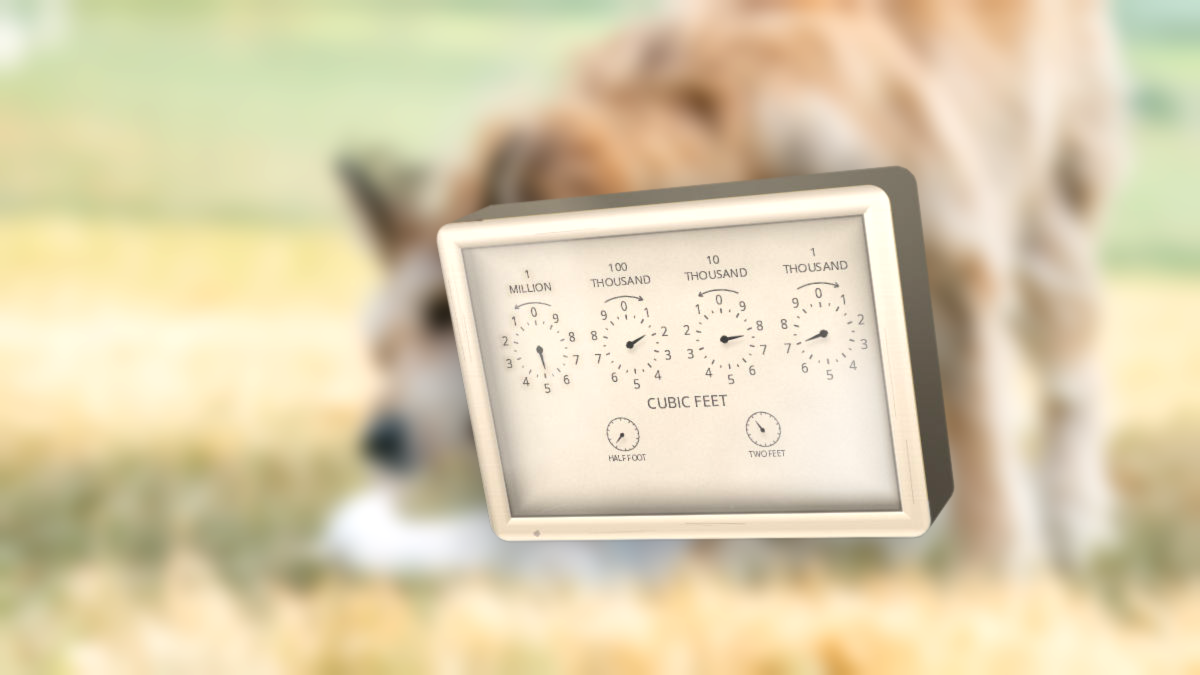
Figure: 517700
